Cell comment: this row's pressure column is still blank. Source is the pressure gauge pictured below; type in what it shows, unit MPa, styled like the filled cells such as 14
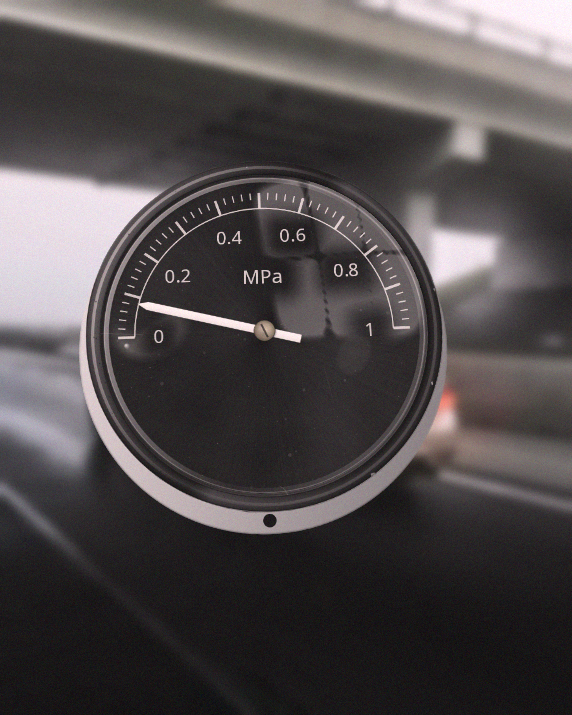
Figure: 0.08
